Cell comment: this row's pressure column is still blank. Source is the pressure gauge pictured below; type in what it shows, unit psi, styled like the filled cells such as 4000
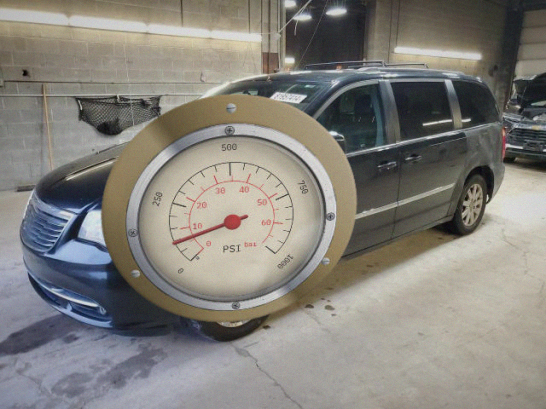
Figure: 100
